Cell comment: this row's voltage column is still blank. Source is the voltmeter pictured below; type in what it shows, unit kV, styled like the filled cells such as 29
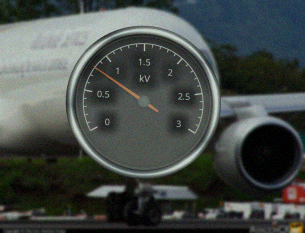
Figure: 0.8
